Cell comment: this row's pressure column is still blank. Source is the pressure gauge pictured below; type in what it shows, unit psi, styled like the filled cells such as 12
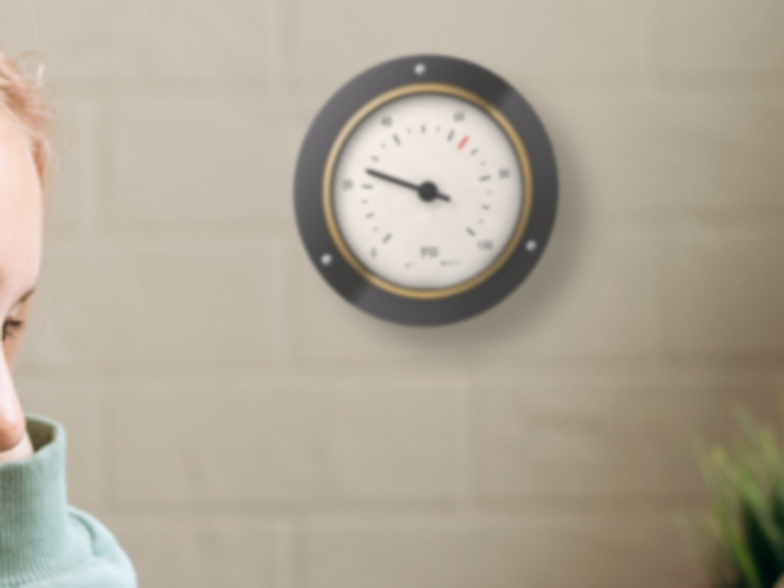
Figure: 25
